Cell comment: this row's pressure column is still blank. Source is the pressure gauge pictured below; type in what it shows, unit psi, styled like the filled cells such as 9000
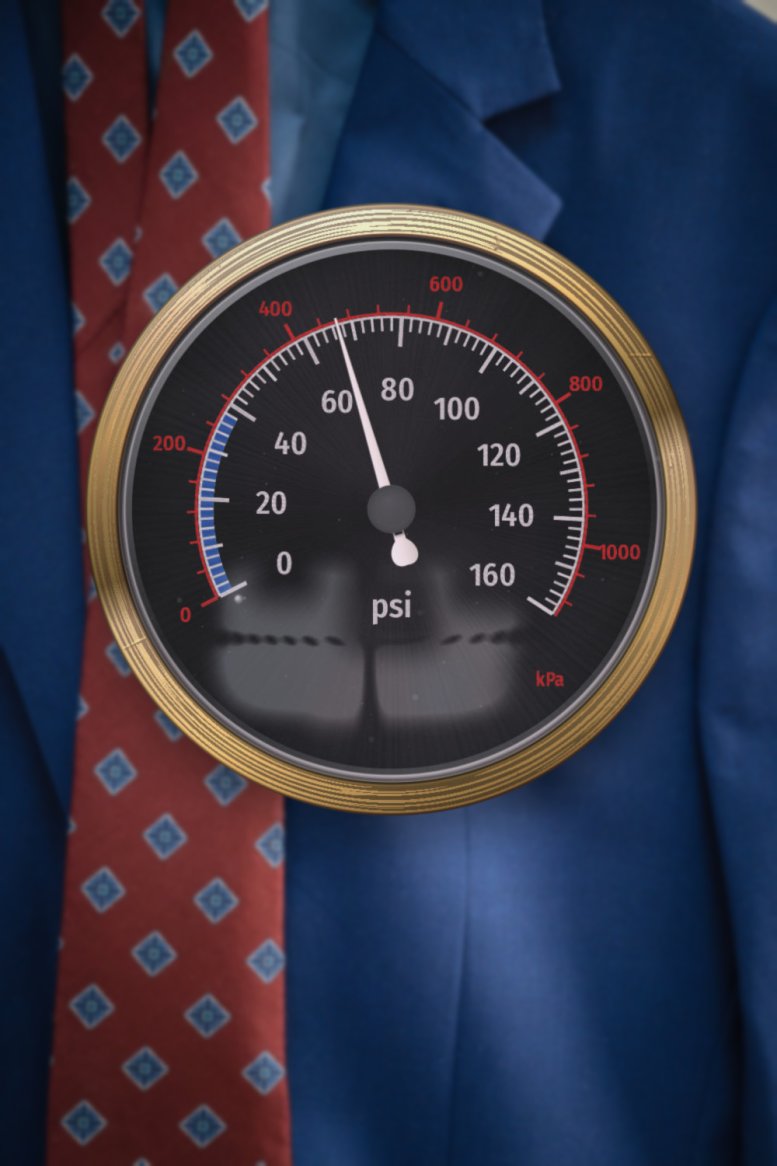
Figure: 67
